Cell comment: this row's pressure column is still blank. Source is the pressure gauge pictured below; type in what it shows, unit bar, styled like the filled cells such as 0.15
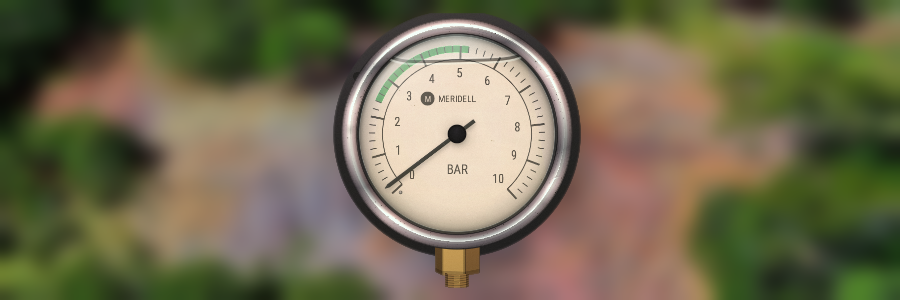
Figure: 0.2
